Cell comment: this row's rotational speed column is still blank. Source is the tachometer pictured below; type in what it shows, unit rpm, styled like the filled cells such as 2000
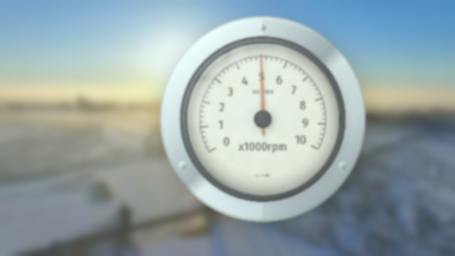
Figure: 5000
